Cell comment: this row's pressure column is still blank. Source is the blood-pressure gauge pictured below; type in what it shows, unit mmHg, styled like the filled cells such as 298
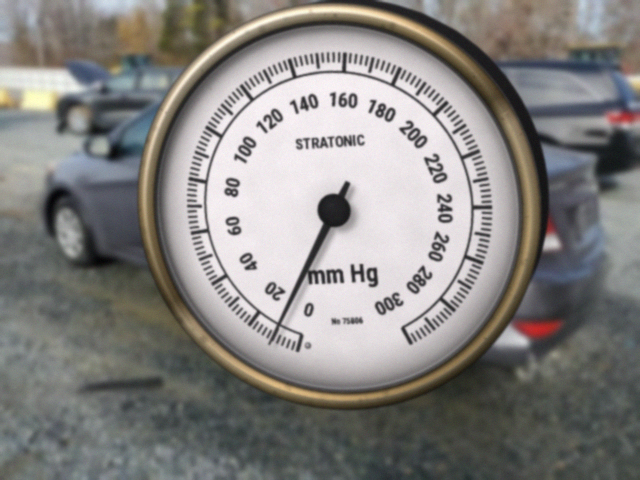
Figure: 10
